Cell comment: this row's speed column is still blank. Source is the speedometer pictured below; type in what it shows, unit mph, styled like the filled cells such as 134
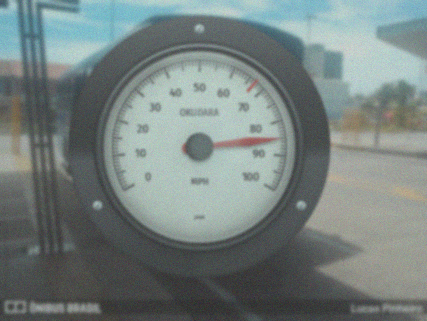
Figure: 85
